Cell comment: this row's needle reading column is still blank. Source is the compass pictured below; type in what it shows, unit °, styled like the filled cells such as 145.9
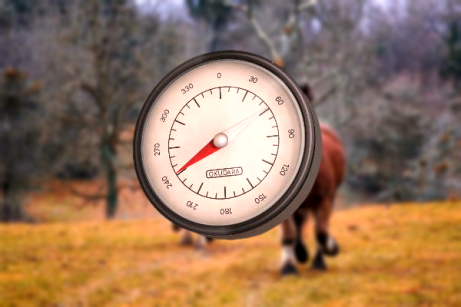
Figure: 240
